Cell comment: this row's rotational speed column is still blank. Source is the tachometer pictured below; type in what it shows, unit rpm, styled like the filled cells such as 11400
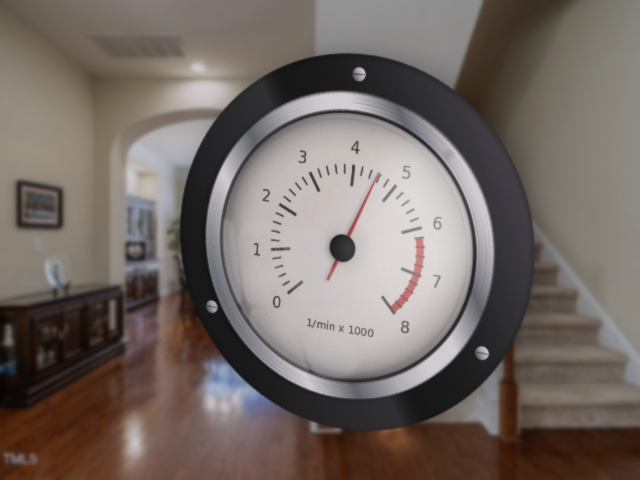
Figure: 4600
